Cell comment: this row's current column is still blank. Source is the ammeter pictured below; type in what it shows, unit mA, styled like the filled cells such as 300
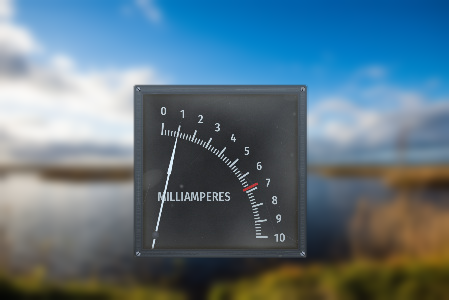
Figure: 1
